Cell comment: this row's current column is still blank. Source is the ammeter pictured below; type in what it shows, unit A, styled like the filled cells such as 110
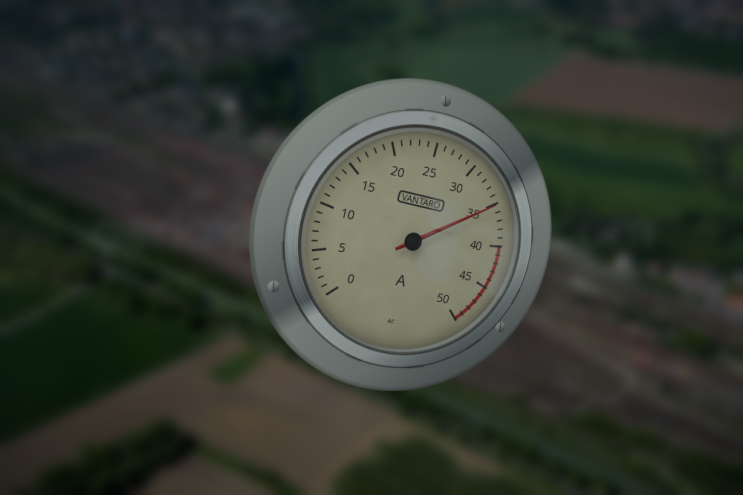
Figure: 35
